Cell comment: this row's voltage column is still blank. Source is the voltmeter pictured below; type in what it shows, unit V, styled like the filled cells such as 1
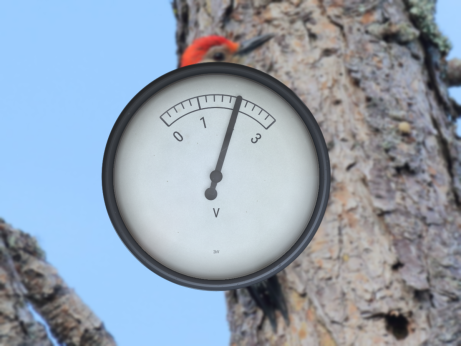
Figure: 2
